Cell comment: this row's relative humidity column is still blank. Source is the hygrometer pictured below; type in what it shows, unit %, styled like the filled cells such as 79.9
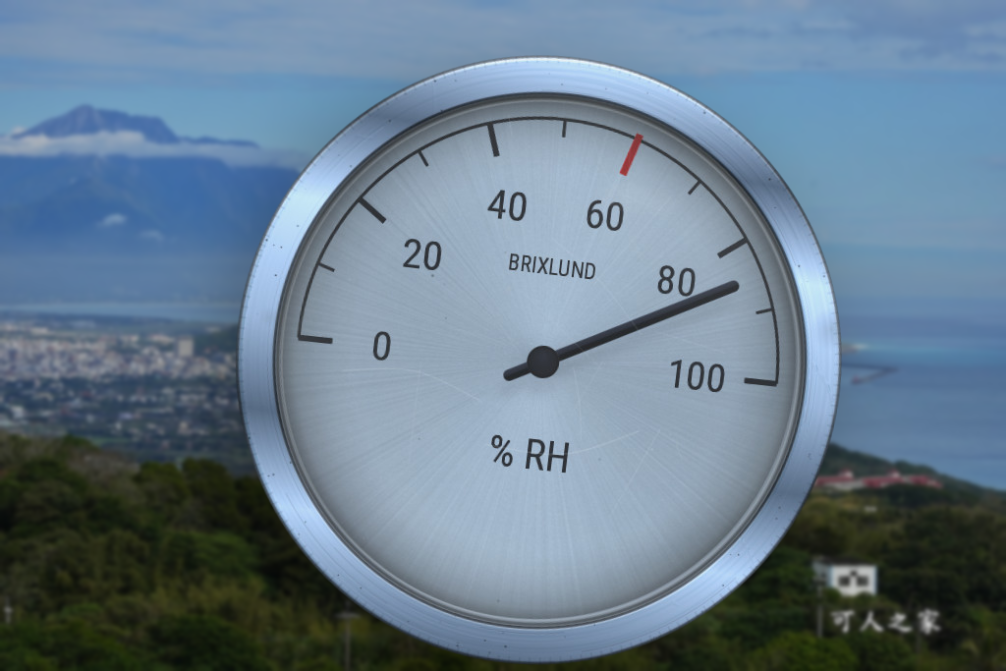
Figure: 85
